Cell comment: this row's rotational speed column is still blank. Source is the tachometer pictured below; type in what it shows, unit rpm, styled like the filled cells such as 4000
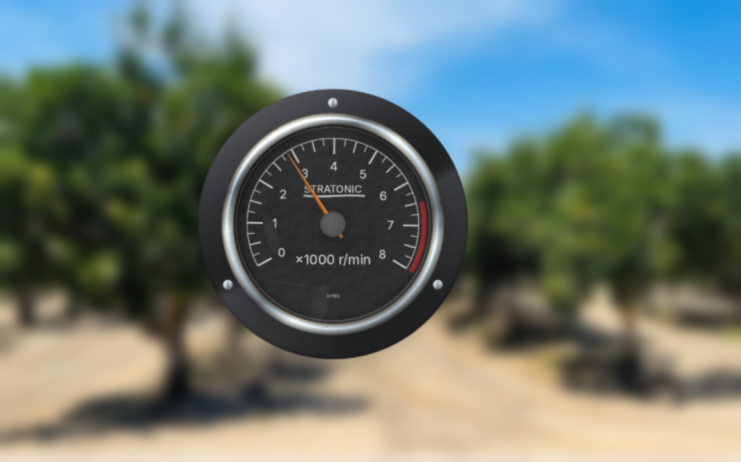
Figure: 2875
